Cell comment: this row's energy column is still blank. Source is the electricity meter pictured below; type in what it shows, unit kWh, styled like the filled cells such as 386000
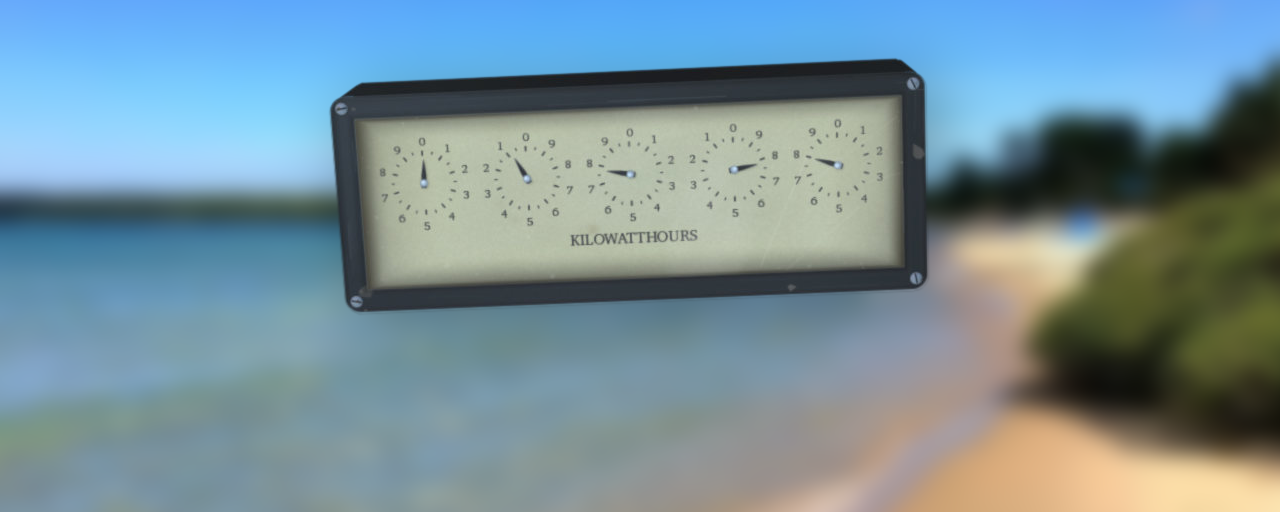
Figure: 778
